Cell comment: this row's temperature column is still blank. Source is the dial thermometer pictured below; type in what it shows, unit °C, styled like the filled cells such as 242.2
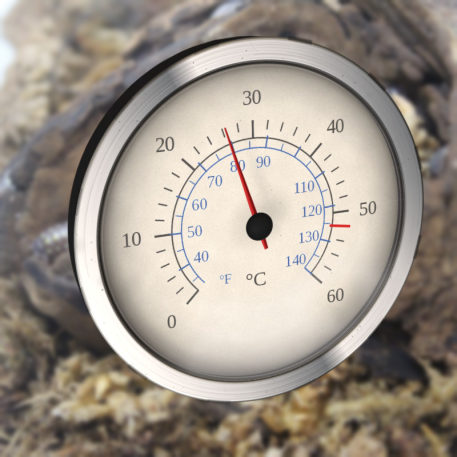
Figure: 26
